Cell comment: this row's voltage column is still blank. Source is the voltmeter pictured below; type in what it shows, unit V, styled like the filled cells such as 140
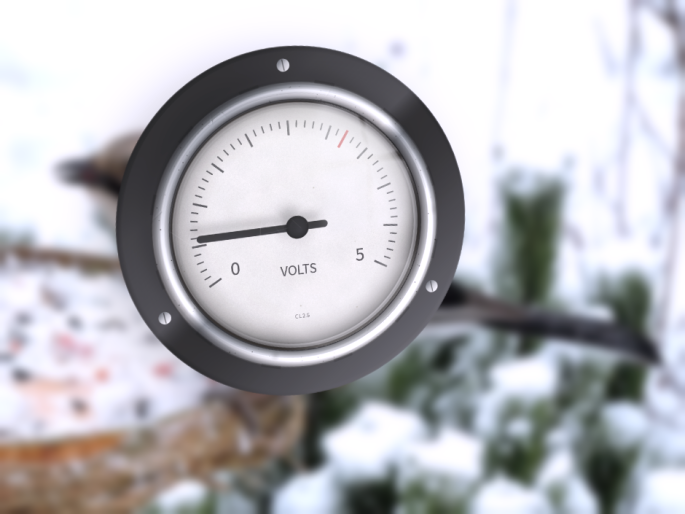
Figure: 0.6
